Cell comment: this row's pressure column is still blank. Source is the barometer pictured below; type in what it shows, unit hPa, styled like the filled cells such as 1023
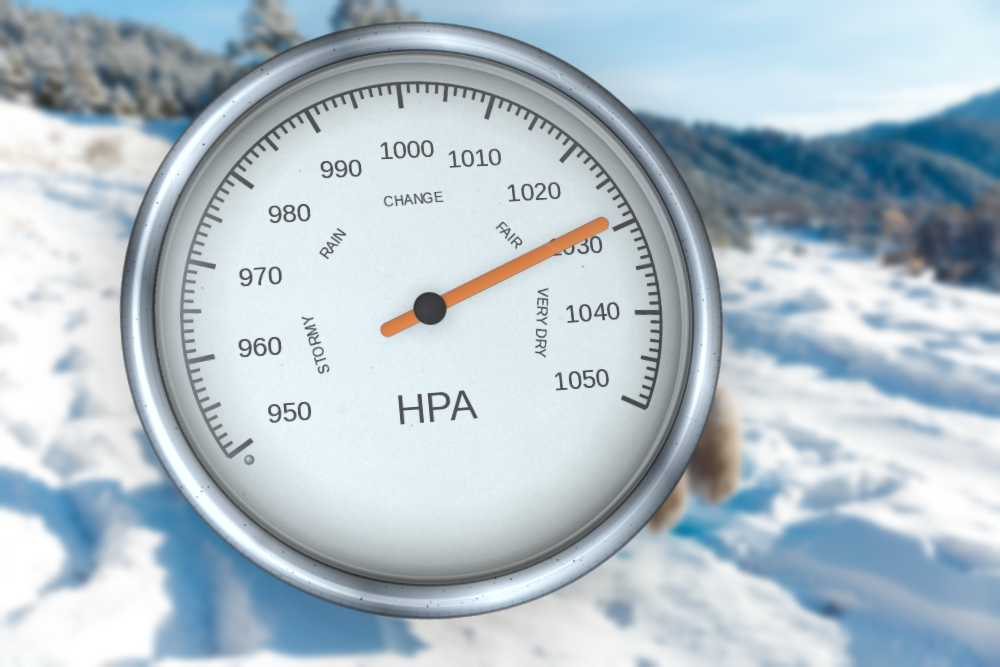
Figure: 1029
